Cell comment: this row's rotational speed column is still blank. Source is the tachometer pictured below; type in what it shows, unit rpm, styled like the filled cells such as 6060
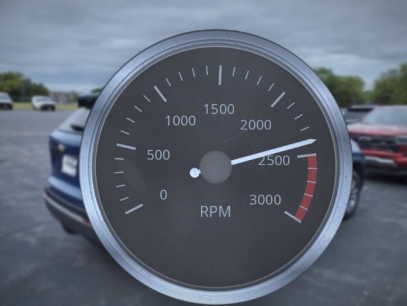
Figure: 2400
